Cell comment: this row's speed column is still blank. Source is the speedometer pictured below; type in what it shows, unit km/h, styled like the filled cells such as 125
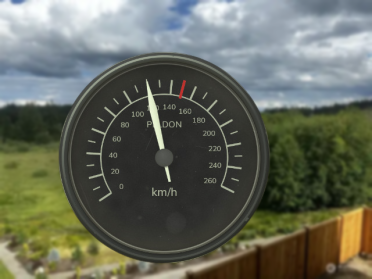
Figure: 120
